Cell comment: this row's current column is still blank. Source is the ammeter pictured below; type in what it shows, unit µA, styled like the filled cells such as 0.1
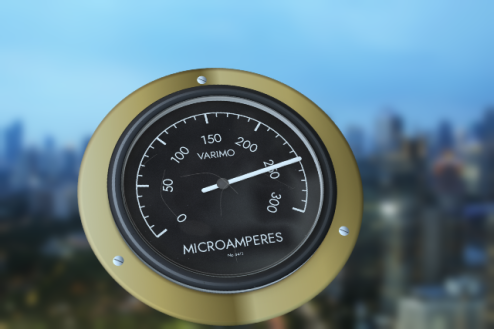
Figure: 250
